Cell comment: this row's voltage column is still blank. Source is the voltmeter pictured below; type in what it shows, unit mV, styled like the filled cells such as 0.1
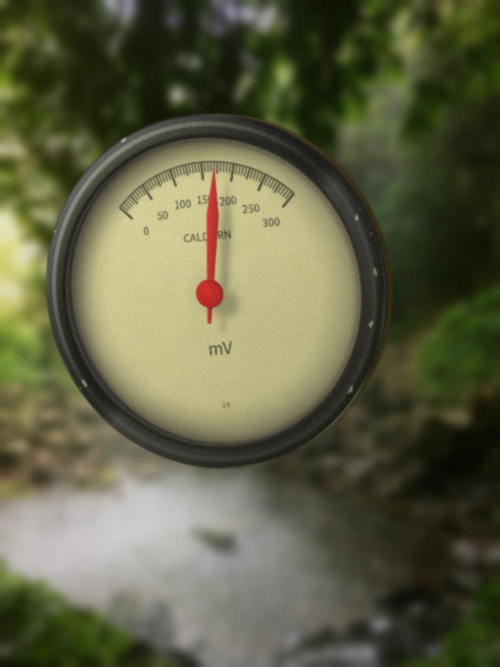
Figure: 175
